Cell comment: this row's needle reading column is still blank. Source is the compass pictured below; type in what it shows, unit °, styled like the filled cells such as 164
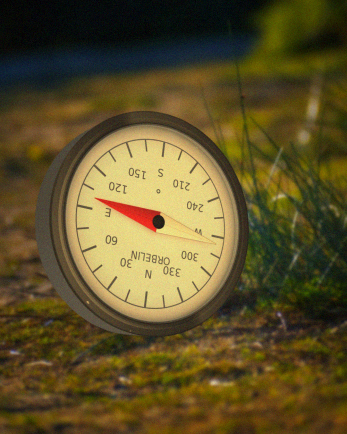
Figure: 97.5
